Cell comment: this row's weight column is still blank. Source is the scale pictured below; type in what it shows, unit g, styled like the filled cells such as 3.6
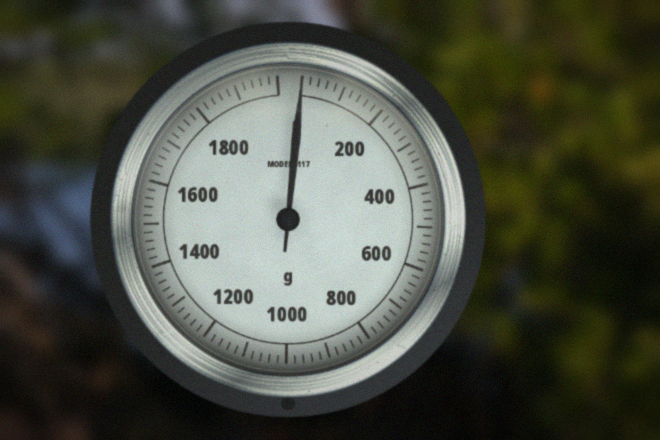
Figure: 0
